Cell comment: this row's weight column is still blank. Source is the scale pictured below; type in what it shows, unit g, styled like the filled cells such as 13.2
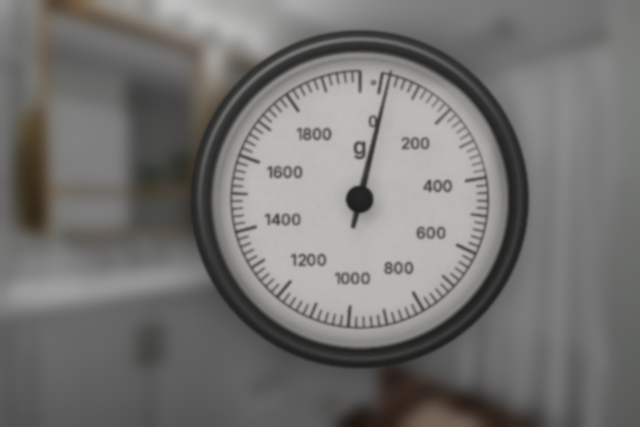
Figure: 20
